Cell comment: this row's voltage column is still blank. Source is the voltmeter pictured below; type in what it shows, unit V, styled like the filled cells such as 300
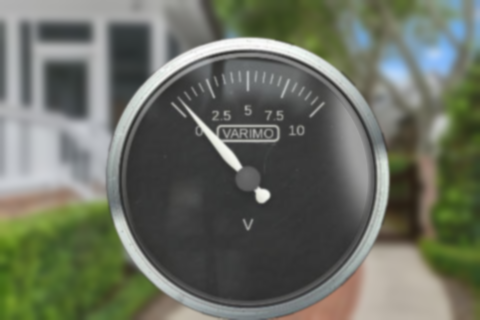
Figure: 0.5
